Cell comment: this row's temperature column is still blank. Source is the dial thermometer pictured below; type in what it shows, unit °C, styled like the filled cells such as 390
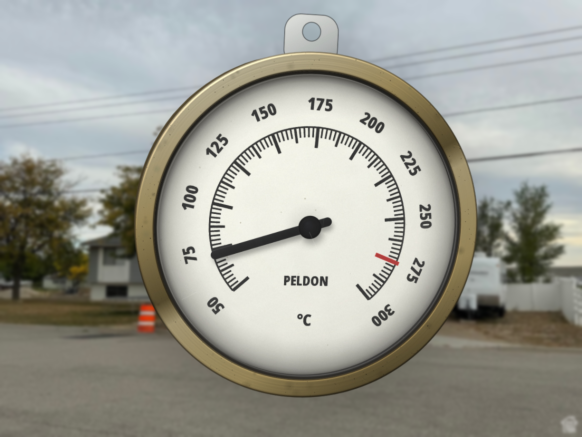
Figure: 72.5
